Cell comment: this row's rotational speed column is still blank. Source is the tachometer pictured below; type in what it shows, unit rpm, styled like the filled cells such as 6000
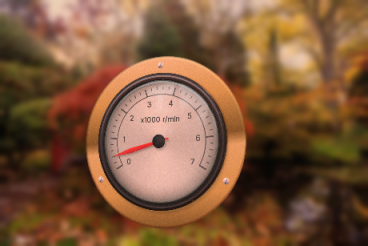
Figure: 400
